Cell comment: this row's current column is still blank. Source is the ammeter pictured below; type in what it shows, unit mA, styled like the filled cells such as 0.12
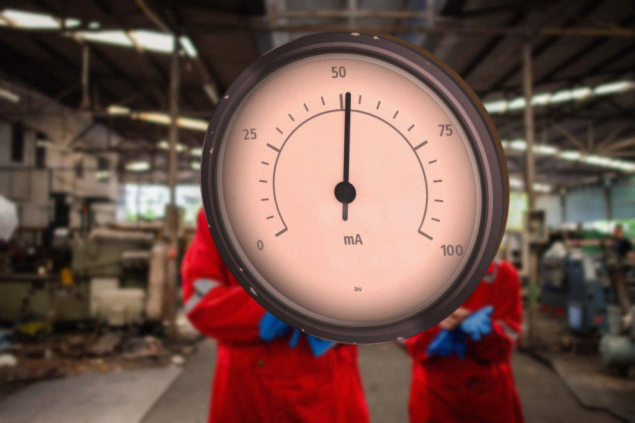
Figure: 52.5
